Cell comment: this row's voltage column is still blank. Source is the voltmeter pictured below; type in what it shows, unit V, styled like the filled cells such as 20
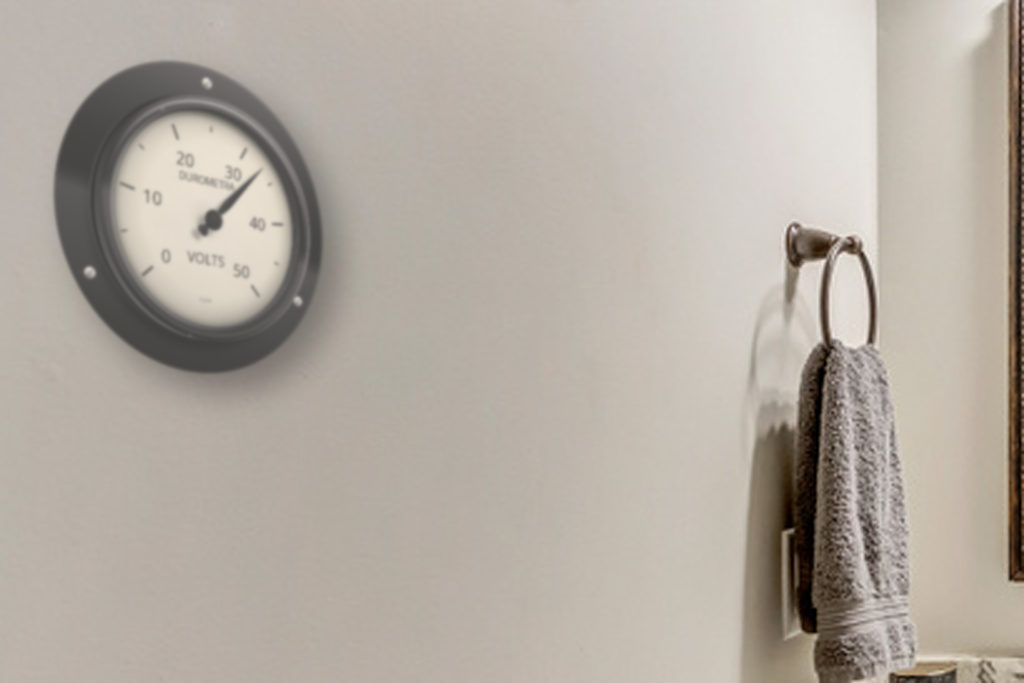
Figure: 32.5
